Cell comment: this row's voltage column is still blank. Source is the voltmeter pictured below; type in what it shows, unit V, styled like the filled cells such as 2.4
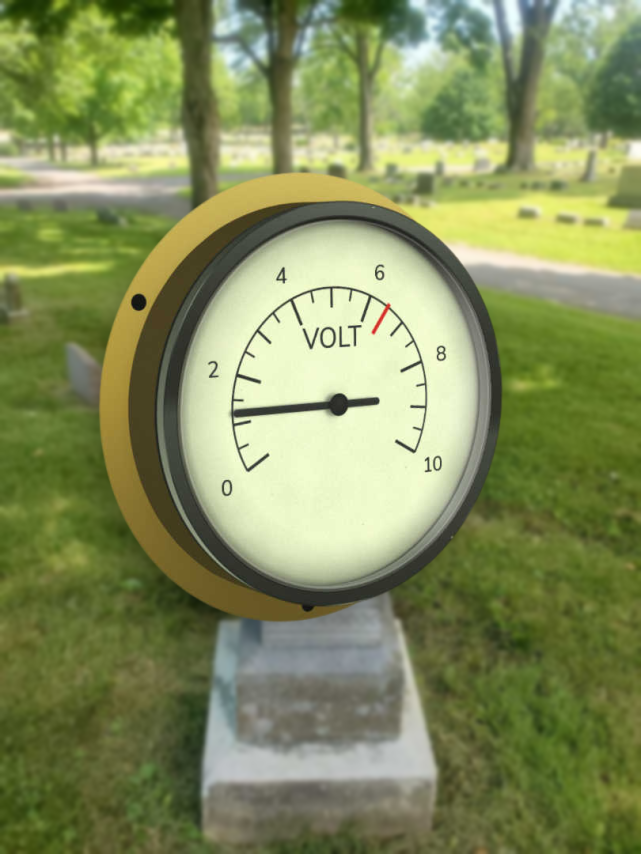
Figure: 1.25
